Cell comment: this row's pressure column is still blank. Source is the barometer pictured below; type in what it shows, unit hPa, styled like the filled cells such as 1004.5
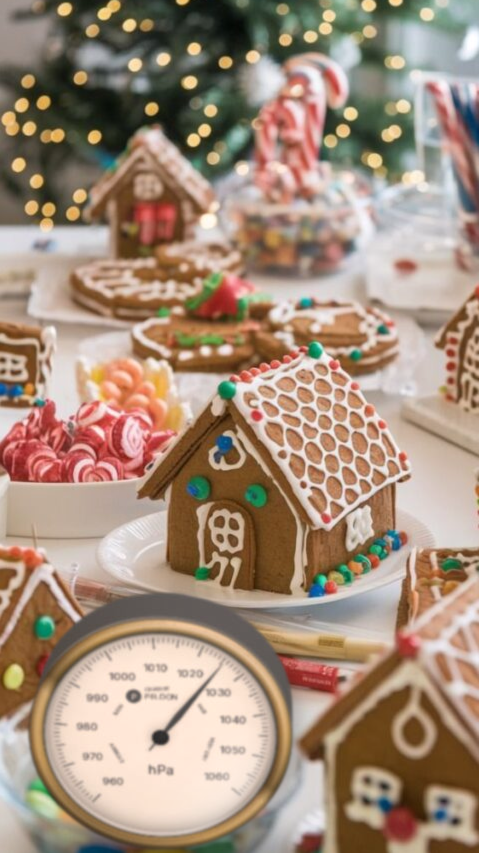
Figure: 1025
